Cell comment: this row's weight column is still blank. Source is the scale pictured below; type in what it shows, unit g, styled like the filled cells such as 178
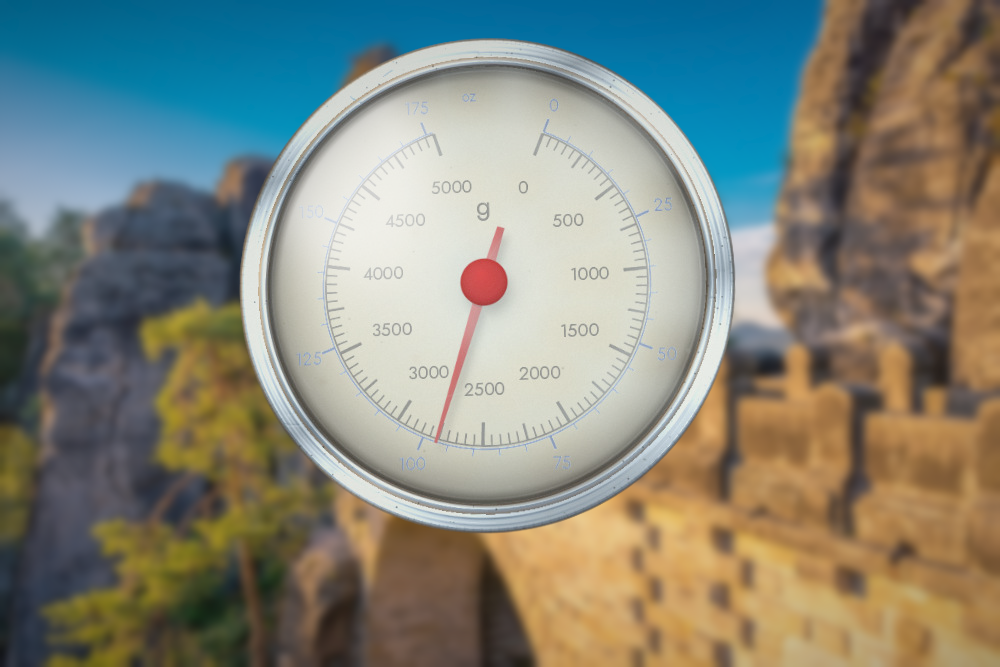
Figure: 2750
